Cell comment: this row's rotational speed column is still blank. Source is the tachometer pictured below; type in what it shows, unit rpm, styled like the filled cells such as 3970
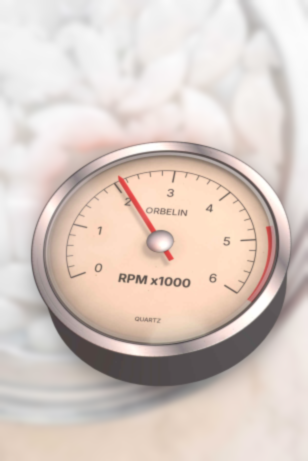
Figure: 2100
